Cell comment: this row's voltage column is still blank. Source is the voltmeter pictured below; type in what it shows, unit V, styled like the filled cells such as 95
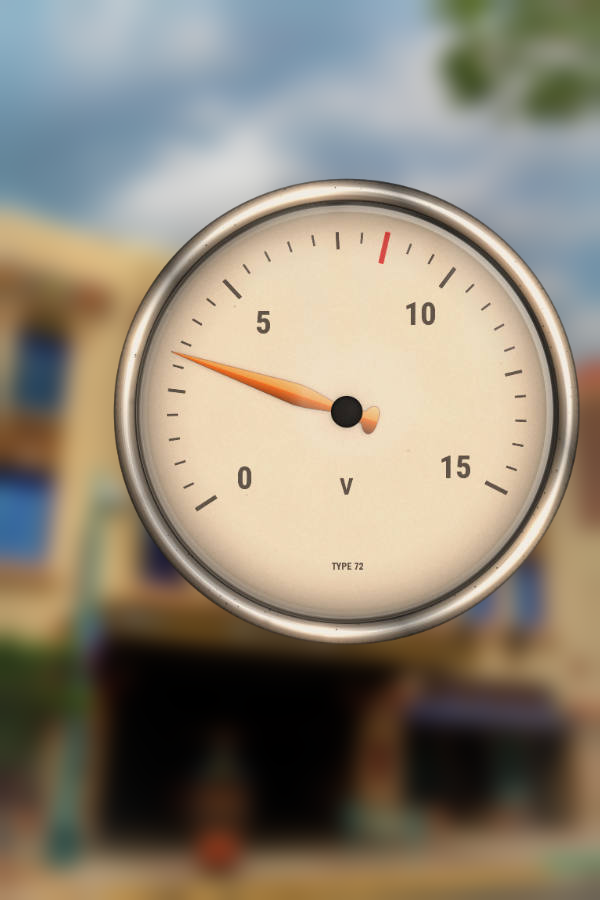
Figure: 3.25
